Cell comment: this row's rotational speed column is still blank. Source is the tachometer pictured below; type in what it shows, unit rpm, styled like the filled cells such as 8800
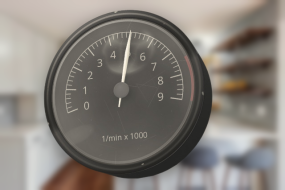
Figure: 5000
